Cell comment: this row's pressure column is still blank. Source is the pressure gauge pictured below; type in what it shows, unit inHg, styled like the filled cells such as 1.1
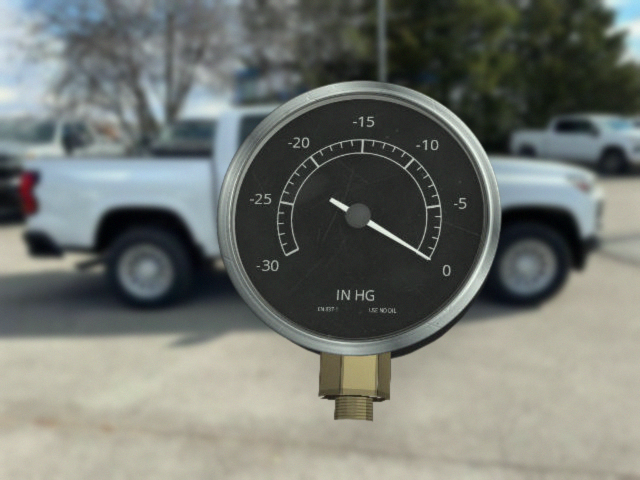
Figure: 0
